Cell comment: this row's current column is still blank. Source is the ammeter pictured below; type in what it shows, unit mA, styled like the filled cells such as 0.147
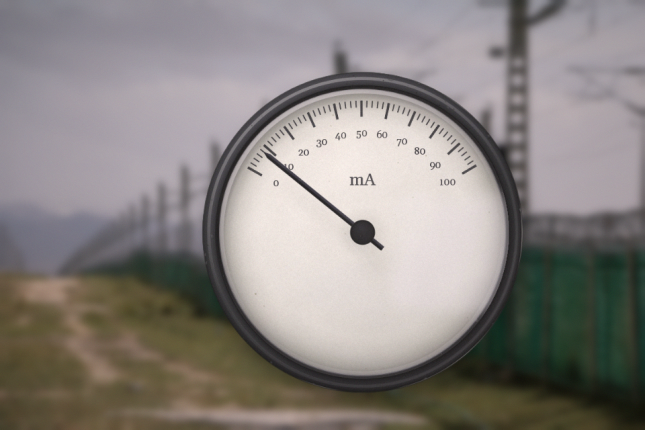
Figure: 8
